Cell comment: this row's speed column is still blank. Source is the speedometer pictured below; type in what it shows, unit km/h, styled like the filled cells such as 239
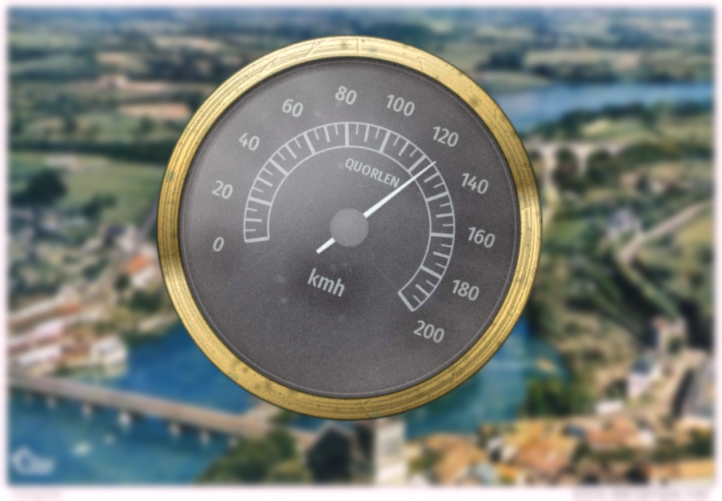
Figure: 125
